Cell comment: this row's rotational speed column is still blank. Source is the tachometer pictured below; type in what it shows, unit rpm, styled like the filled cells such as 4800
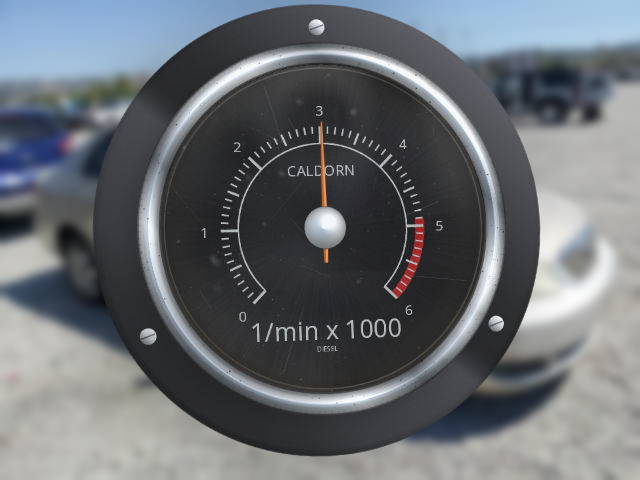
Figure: 3000
